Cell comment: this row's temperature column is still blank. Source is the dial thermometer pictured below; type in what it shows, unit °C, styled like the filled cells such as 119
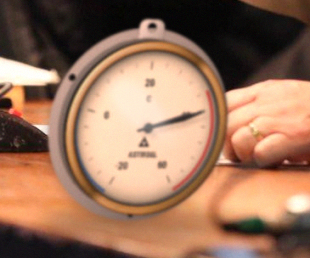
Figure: 40
